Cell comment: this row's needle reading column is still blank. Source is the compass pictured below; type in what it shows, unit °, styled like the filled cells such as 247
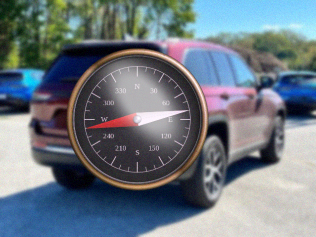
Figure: 260
